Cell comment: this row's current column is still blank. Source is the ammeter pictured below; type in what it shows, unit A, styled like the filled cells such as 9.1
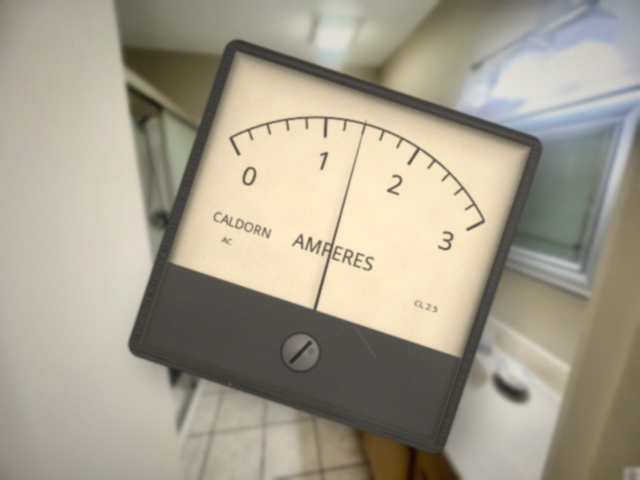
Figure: 1.4
